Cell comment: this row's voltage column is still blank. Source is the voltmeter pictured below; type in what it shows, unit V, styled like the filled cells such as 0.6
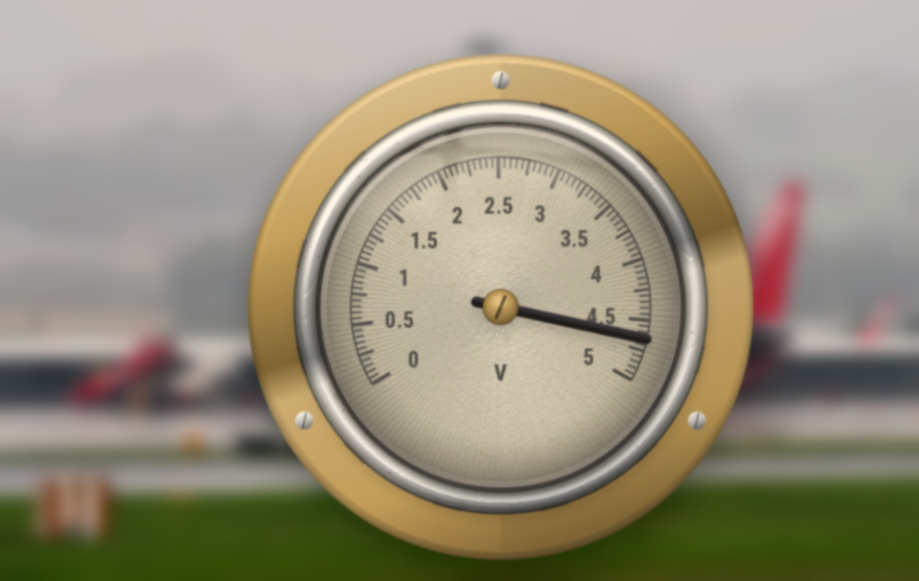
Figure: 4.65
